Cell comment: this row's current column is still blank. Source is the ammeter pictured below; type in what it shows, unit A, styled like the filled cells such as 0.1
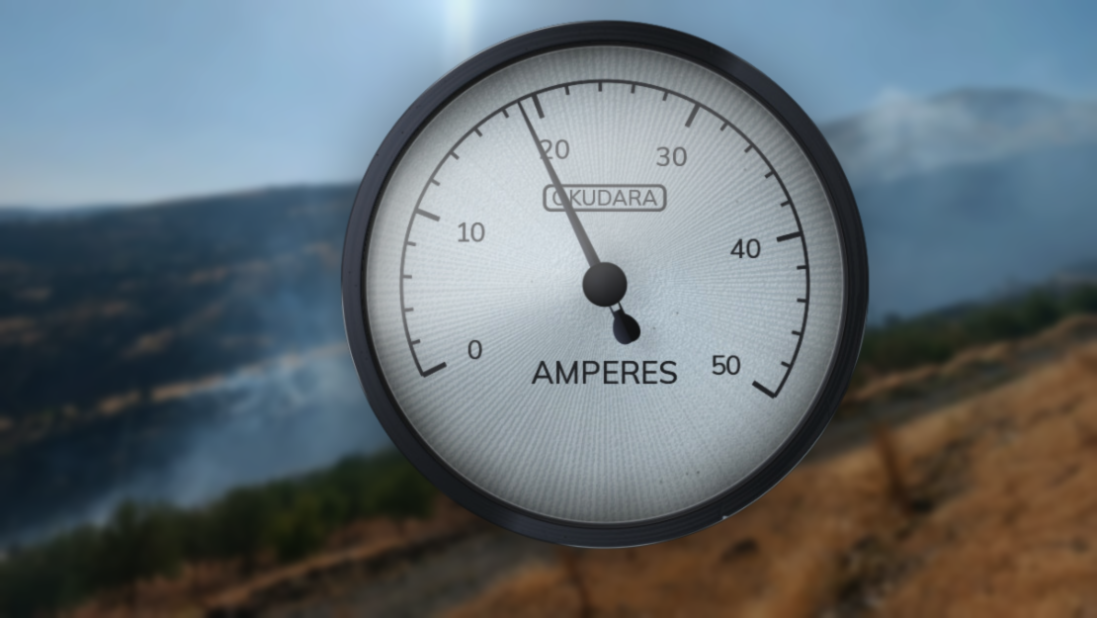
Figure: 19
